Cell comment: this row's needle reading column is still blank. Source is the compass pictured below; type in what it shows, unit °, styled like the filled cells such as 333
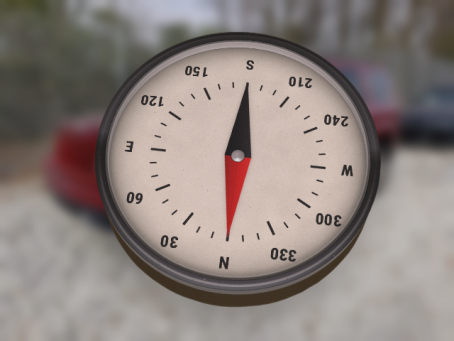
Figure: 0
